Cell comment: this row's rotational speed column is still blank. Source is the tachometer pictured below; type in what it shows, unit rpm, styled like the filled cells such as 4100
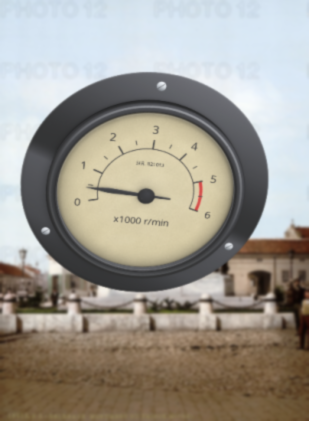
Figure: 500
